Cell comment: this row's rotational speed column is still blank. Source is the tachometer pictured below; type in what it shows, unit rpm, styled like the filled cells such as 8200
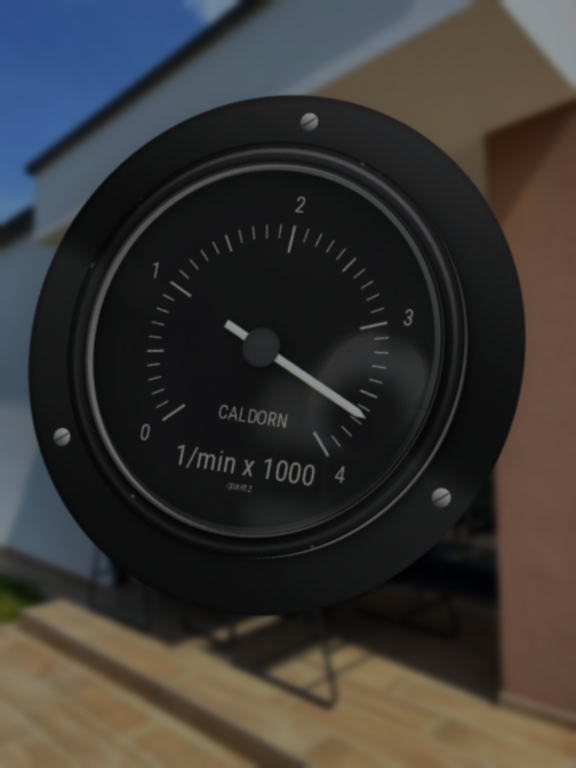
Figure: 3650
